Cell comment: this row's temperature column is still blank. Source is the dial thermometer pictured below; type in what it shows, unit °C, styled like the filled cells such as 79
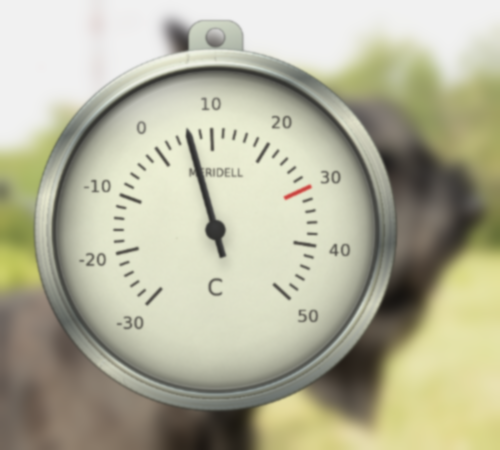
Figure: 6
